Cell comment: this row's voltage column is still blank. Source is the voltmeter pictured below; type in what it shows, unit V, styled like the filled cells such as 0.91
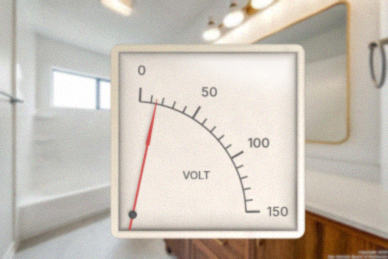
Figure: 15
